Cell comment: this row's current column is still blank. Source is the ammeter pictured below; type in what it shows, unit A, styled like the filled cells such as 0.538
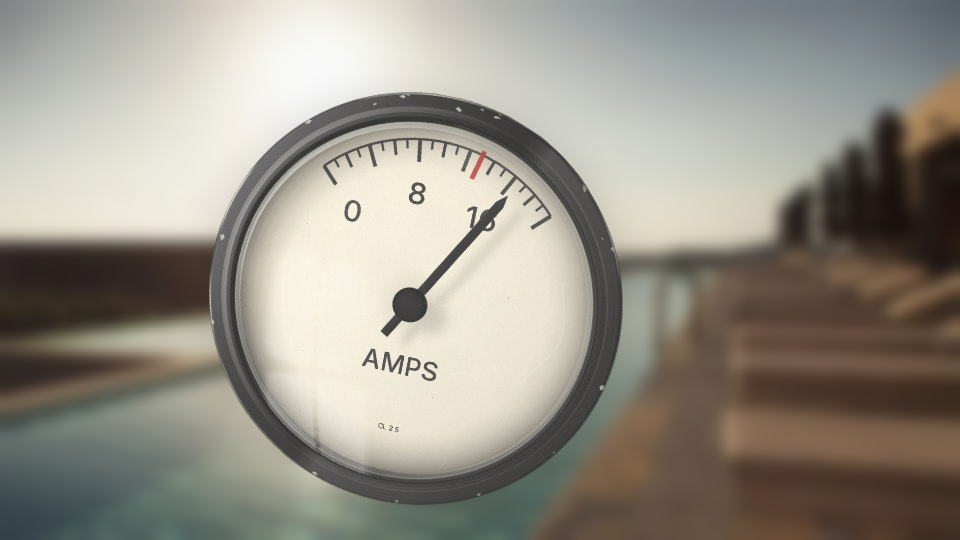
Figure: 16.5
